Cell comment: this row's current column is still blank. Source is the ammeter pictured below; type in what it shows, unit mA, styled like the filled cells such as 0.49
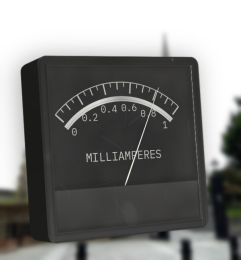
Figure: 0.8
